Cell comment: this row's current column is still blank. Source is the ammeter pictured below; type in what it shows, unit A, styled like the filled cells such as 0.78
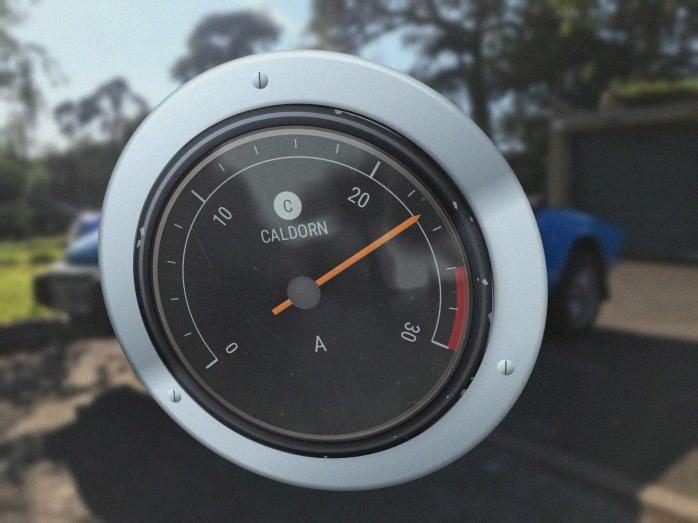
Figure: 23
